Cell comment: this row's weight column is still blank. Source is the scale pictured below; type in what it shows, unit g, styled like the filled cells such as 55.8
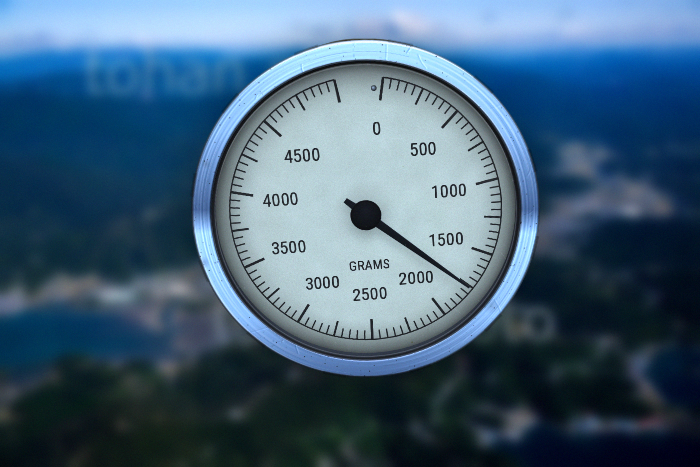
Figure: 1750
